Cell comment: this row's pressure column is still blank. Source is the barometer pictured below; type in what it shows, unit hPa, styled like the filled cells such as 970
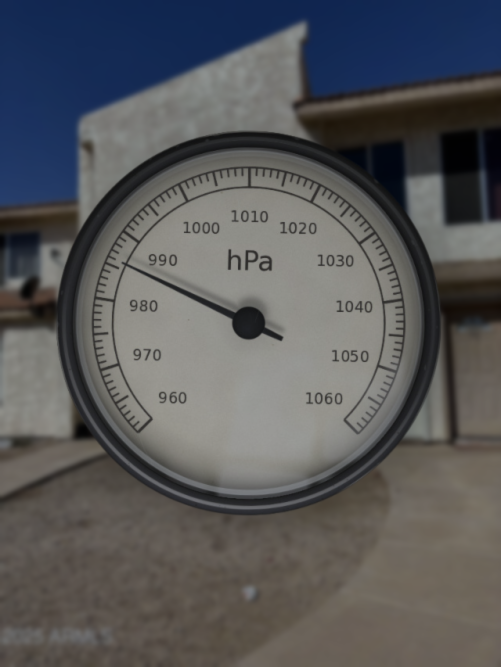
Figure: 986
